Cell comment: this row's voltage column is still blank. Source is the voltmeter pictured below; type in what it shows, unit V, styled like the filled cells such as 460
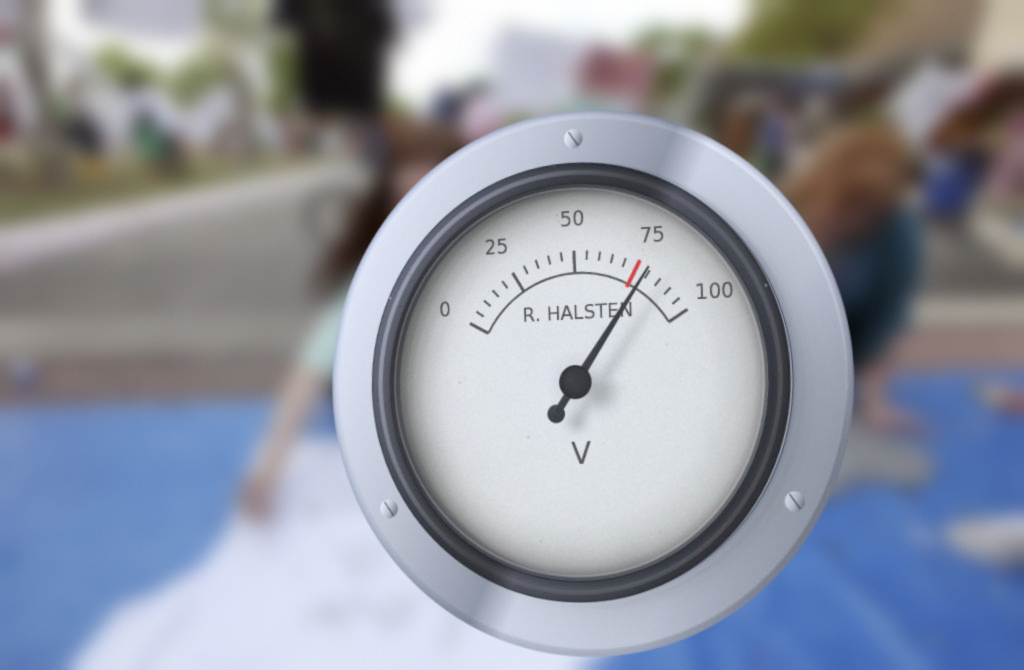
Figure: 80
